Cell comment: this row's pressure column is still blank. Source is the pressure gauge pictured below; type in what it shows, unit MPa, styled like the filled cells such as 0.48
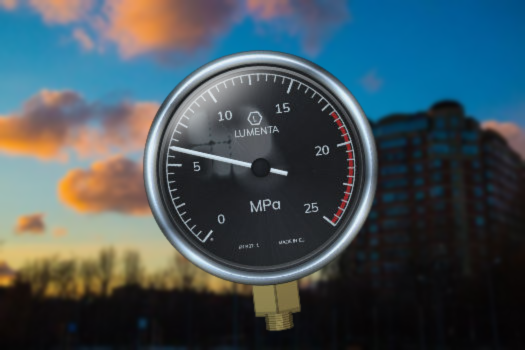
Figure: 6
